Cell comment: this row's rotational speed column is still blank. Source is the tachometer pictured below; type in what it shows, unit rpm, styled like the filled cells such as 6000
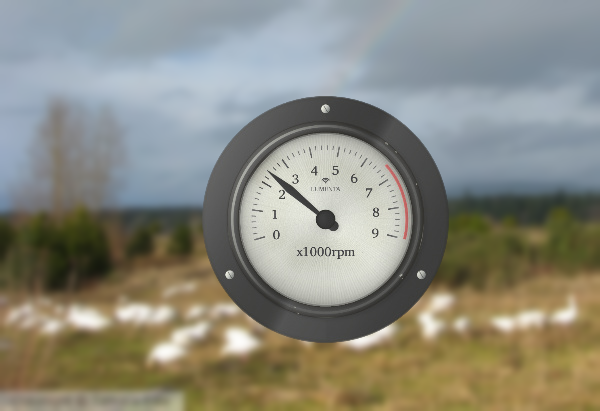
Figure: 2400
